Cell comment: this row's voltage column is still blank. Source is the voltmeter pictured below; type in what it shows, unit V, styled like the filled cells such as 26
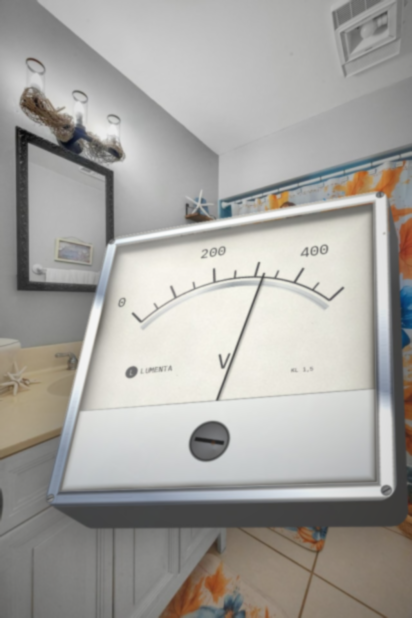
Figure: 325
